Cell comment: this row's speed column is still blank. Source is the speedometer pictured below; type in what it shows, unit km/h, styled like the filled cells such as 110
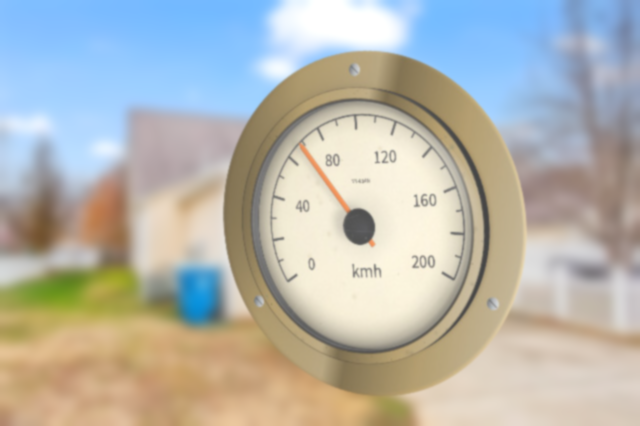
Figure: 70
